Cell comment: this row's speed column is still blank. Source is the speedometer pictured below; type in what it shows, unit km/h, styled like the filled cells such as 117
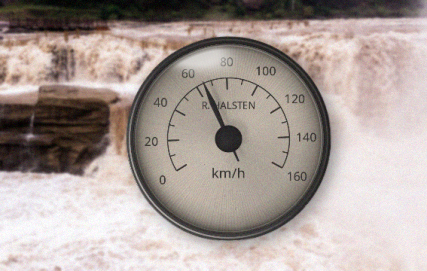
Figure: 65
